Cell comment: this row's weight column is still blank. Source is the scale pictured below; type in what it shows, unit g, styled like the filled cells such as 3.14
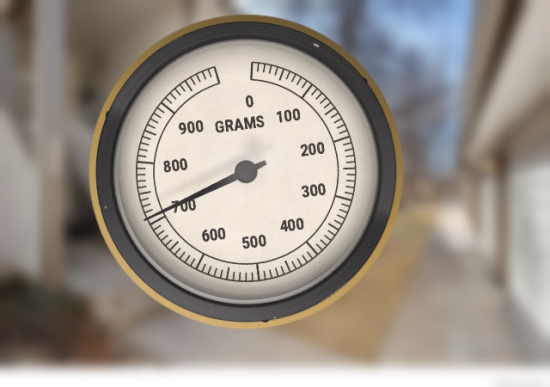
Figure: 710
